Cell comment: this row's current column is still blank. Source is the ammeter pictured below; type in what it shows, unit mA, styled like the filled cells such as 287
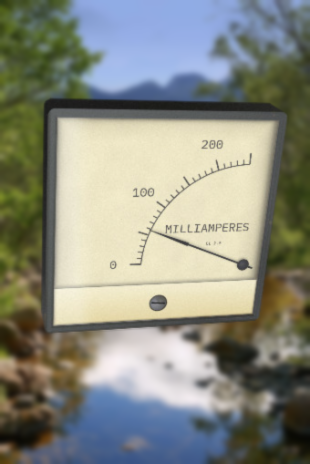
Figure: 60
